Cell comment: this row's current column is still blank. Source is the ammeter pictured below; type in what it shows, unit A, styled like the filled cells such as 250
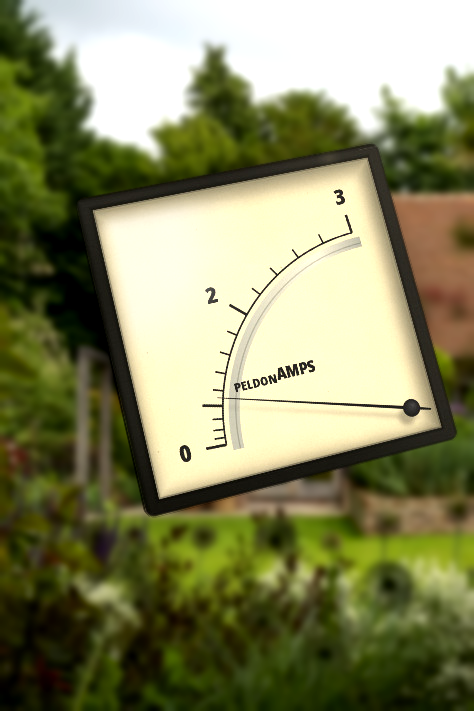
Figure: 1.1
